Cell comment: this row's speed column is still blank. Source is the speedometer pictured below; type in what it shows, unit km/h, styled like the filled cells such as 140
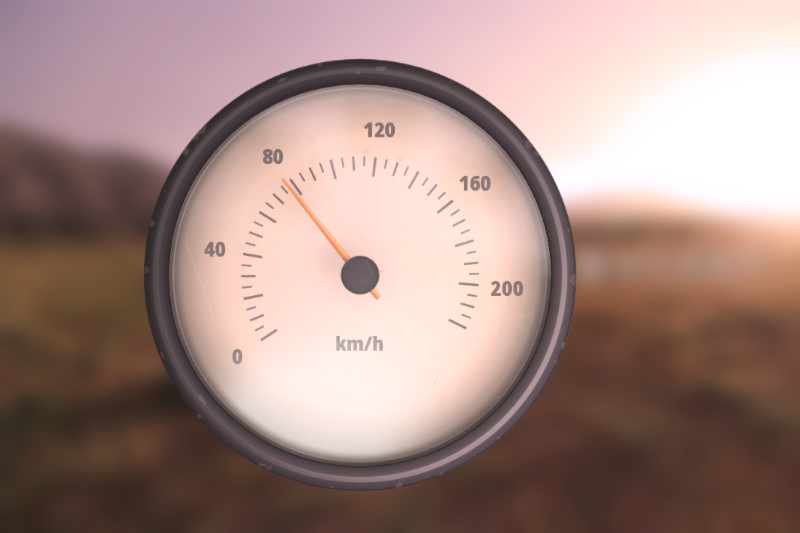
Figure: 77.5
